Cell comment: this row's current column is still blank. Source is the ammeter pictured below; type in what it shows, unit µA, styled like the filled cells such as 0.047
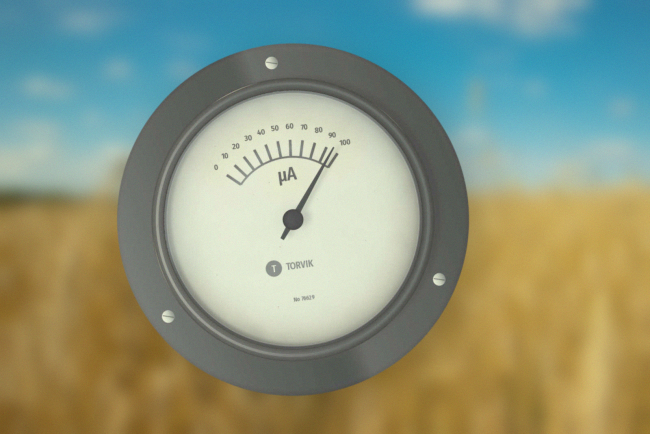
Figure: 95
